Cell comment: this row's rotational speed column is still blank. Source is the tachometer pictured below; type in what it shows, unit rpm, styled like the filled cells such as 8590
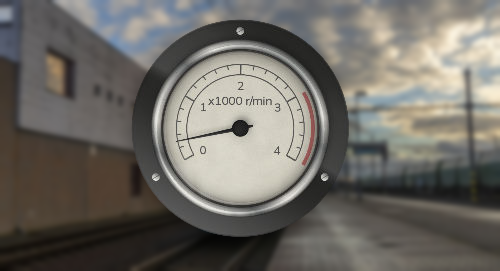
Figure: 300
